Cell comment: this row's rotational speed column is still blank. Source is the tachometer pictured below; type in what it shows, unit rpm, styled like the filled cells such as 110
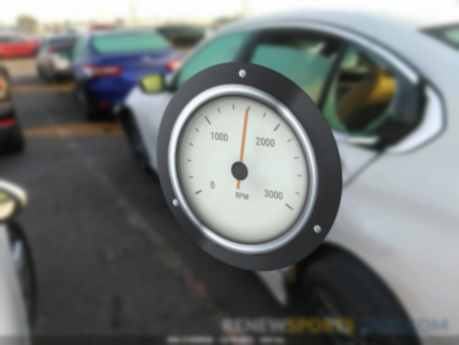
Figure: 1600
